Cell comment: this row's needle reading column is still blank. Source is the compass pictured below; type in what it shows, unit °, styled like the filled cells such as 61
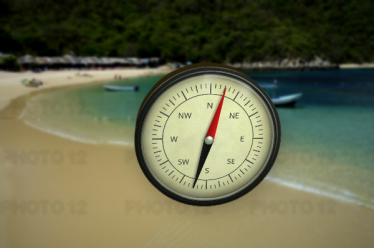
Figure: 15
